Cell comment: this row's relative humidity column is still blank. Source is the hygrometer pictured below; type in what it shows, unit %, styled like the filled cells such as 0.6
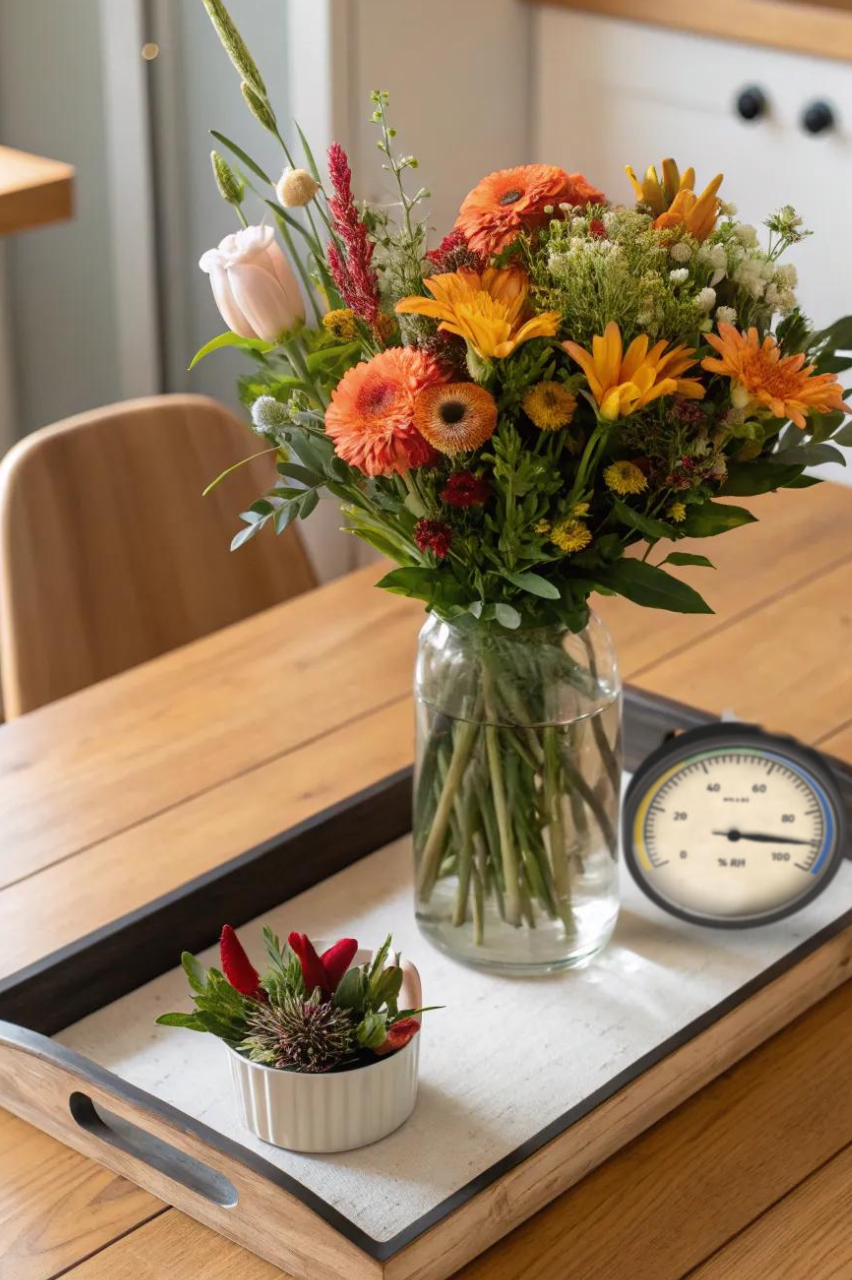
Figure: 90
